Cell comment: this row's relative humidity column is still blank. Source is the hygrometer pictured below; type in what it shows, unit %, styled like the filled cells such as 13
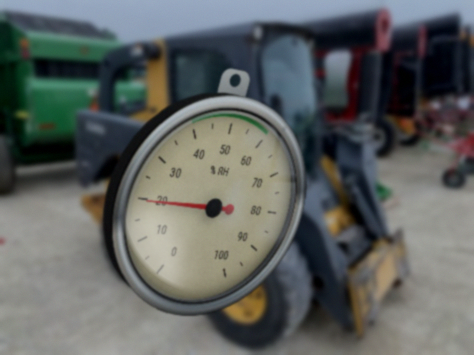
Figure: 20
